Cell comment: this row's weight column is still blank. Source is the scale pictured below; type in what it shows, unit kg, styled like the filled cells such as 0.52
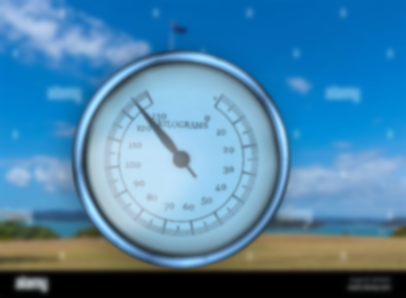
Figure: 125
